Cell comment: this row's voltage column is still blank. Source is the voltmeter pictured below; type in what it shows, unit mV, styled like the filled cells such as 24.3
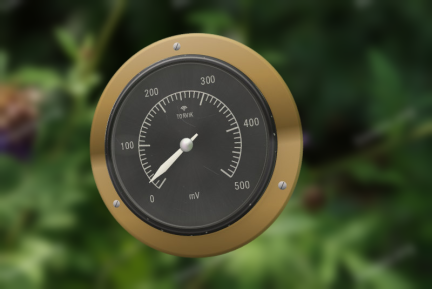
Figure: 20
